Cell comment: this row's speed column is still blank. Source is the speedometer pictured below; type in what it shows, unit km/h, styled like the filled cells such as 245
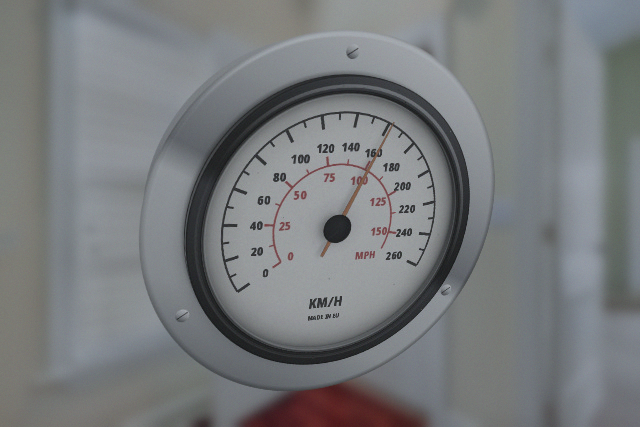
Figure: 160
